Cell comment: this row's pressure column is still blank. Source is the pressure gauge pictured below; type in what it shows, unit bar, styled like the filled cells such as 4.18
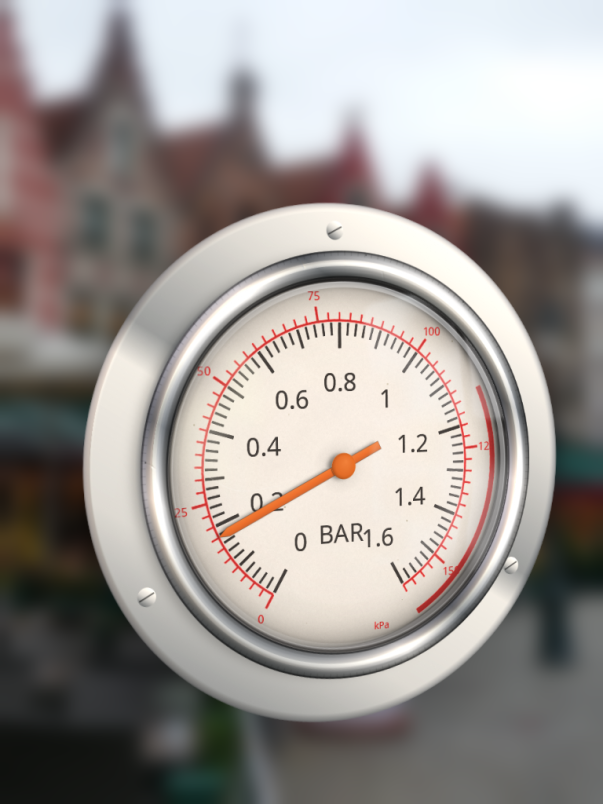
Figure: 0.18
